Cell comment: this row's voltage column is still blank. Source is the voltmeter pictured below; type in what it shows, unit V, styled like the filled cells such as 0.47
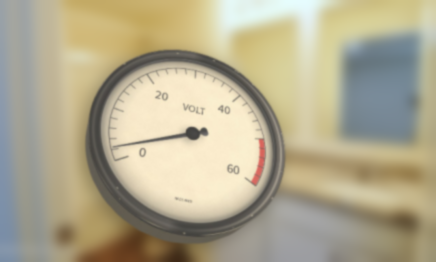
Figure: 2
